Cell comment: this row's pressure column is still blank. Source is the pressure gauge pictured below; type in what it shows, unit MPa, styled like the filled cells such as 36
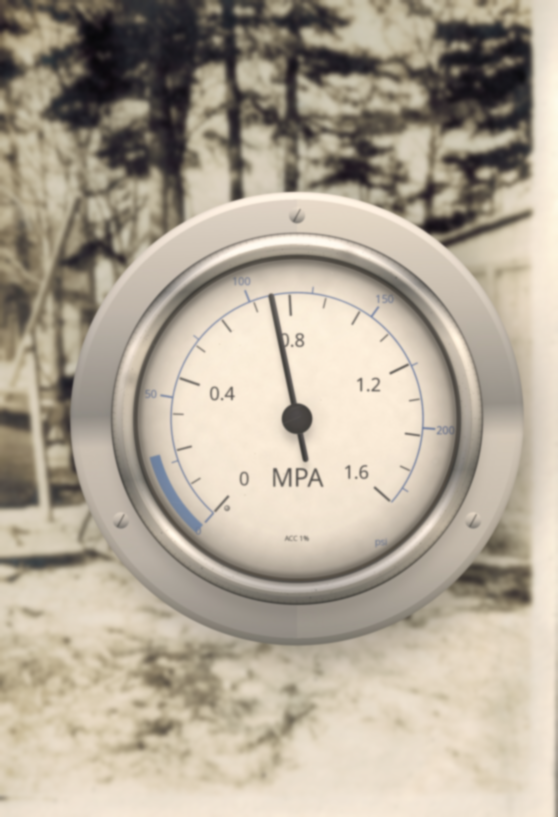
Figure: 0.75
